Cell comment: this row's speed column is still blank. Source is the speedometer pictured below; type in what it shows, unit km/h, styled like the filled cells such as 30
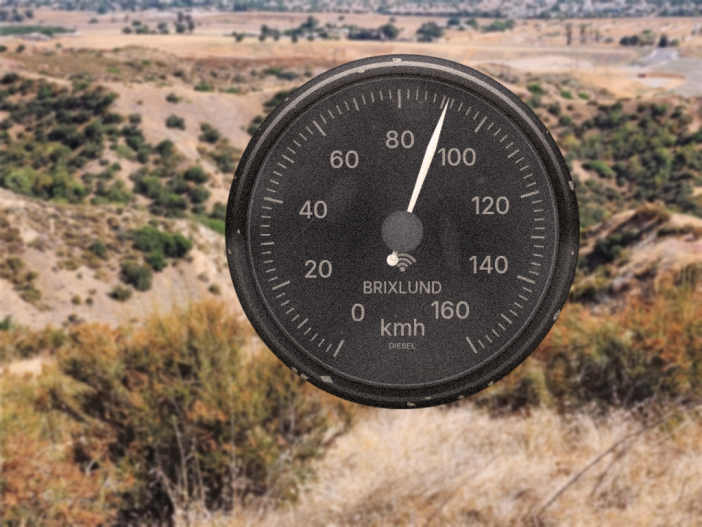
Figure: 91
